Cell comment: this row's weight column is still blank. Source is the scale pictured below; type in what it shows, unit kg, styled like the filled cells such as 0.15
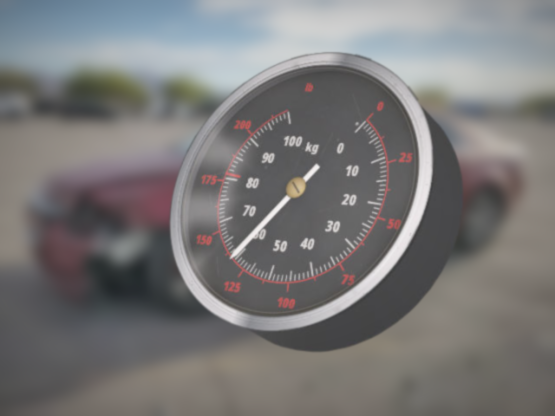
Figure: 60
